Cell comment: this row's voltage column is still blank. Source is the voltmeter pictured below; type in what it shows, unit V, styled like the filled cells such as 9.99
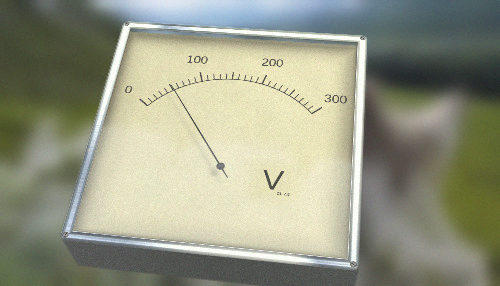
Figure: 50
